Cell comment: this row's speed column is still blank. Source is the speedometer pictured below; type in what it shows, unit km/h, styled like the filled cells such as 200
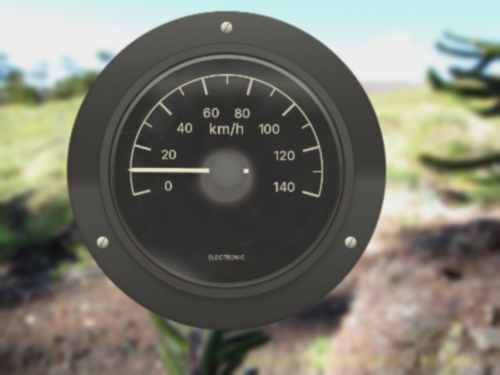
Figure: 10
